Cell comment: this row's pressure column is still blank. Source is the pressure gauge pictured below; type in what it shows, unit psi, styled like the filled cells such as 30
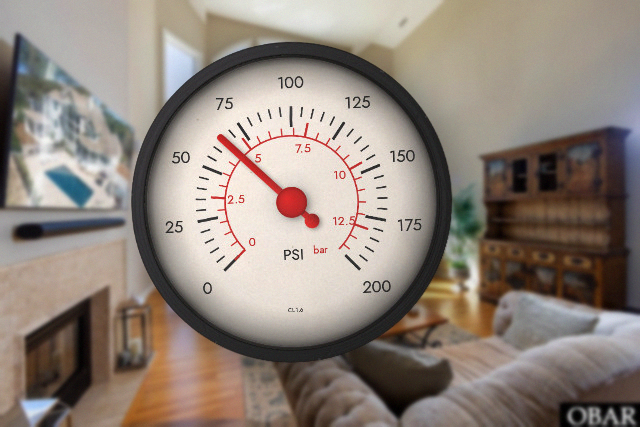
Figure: 65
